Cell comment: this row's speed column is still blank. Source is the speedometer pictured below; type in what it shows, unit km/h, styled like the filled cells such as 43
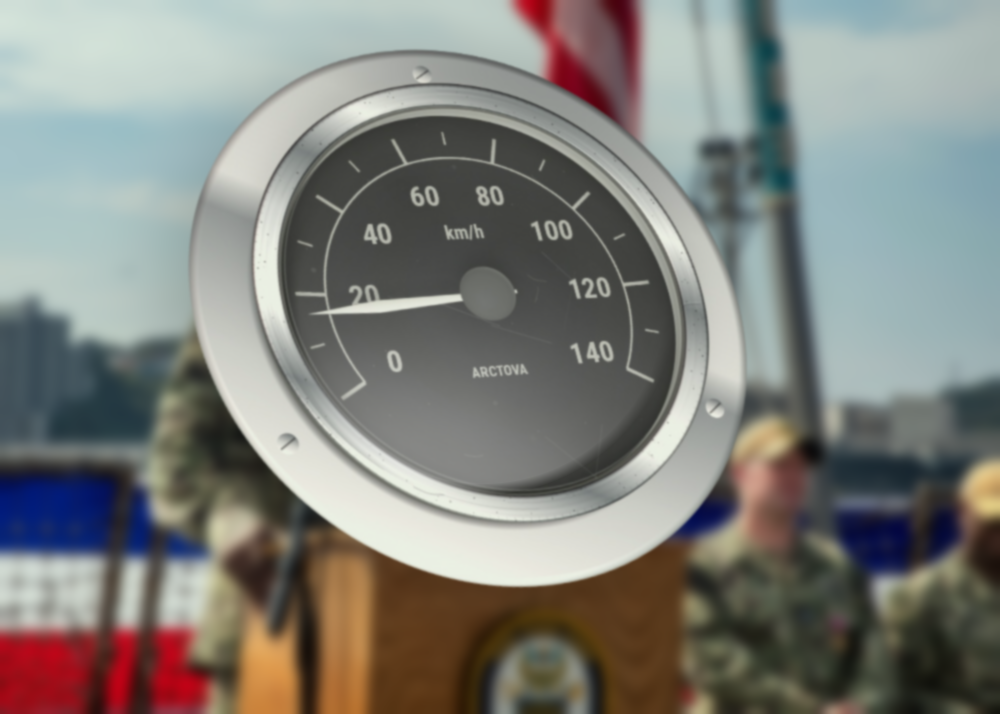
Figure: 15
